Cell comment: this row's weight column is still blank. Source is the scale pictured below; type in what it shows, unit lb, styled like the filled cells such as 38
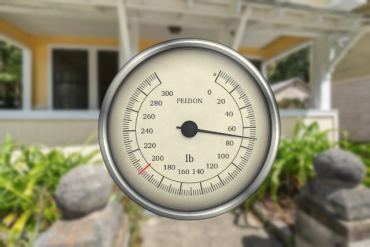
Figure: 70
